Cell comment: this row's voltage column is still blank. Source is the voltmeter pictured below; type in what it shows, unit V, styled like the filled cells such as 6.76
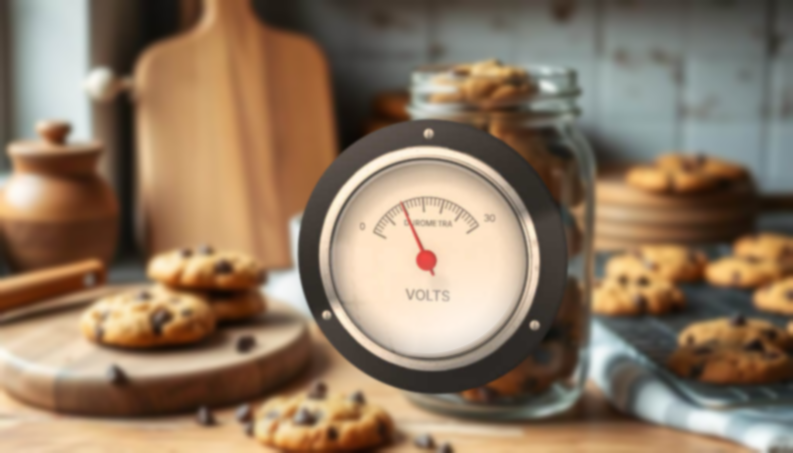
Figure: 10
